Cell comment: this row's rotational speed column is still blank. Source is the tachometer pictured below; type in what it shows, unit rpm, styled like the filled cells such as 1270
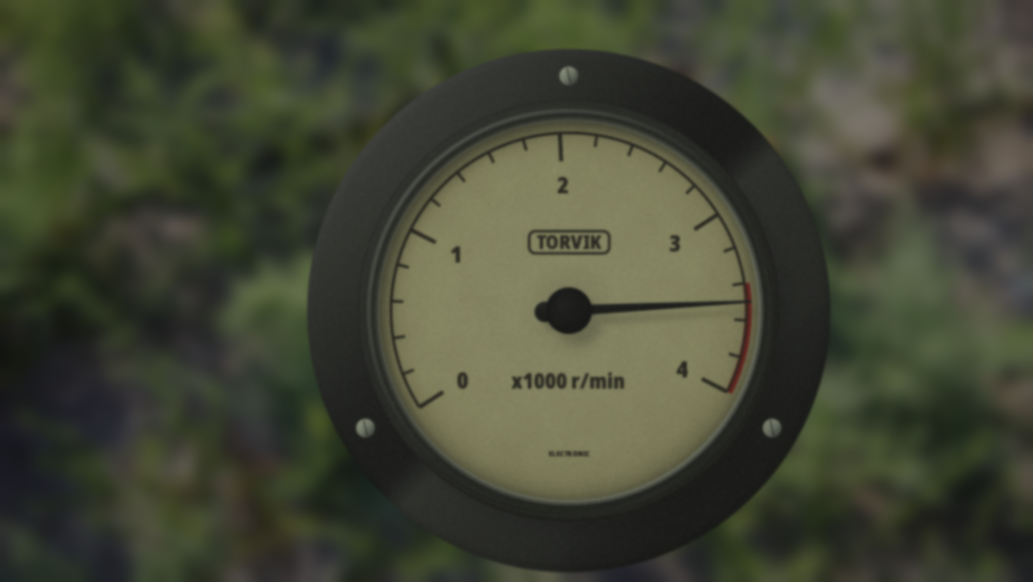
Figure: 3500
